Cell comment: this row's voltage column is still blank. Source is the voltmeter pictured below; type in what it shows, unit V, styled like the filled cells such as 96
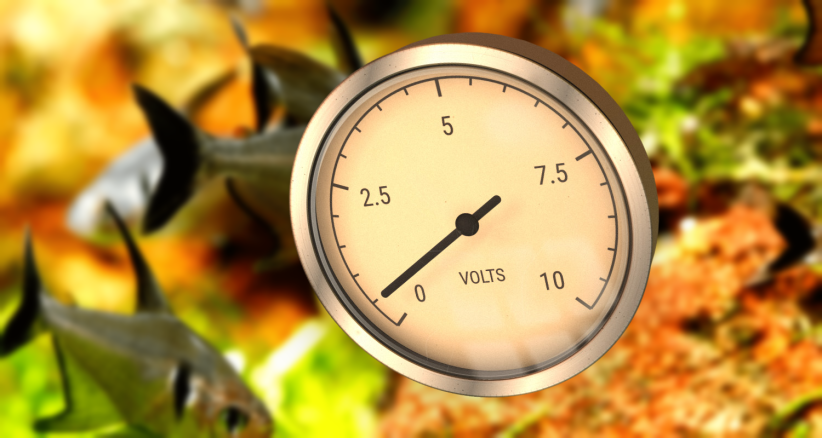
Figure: 0.5
